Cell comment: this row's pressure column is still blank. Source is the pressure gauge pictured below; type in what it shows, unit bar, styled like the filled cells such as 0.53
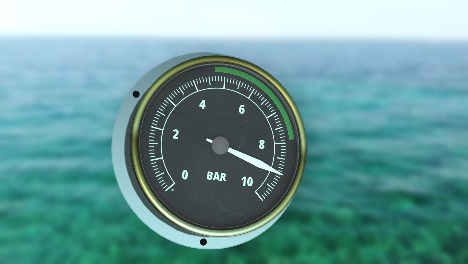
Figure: 9
